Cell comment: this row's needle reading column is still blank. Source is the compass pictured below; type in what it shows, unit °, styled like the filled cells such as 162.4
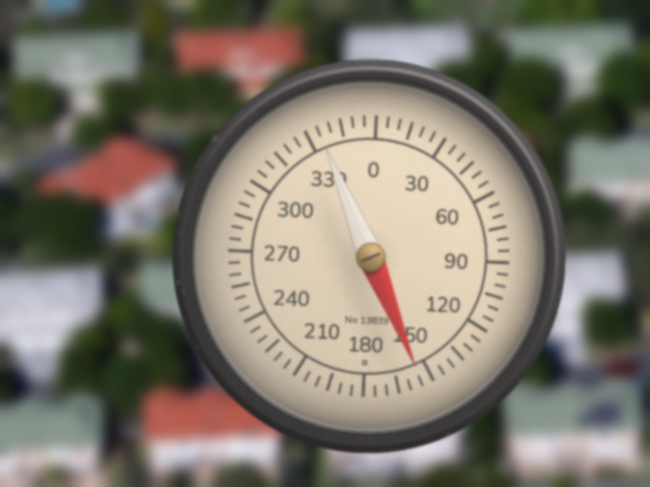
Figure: 155
